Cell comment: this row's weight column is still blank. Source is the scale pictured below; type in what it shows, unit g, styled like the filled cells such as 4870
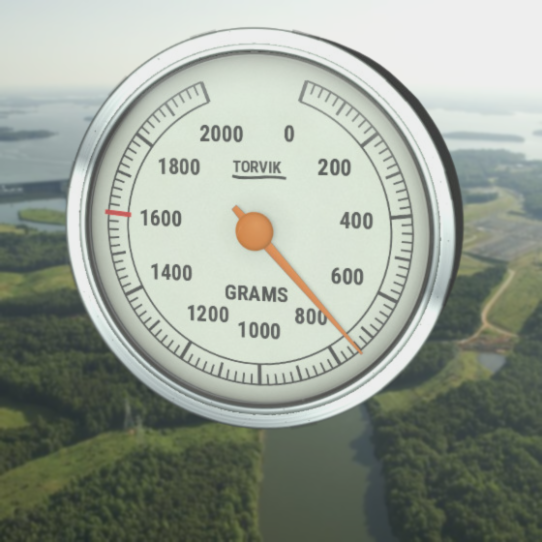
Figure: 740
